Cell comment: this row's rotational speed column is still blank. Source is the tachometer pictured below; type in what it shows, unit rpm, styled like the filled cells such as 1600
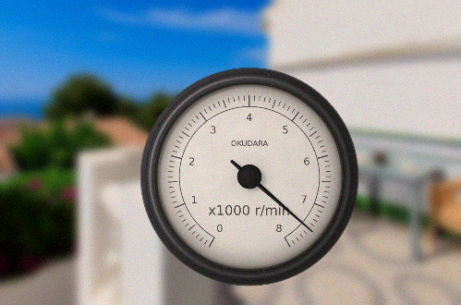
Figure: 7500
